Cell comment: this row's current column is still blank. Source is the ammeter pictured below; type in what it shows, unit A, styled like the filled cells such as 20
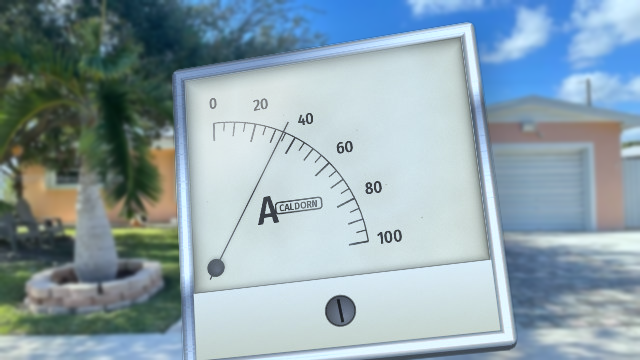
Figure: 35
